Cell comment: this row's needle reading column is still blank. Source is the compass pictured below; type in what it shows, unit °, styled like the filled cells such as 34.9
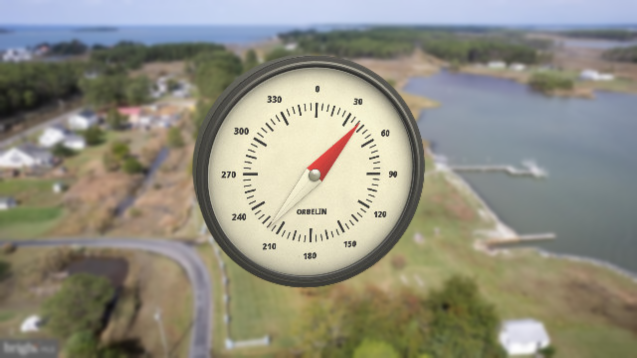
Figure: 40
